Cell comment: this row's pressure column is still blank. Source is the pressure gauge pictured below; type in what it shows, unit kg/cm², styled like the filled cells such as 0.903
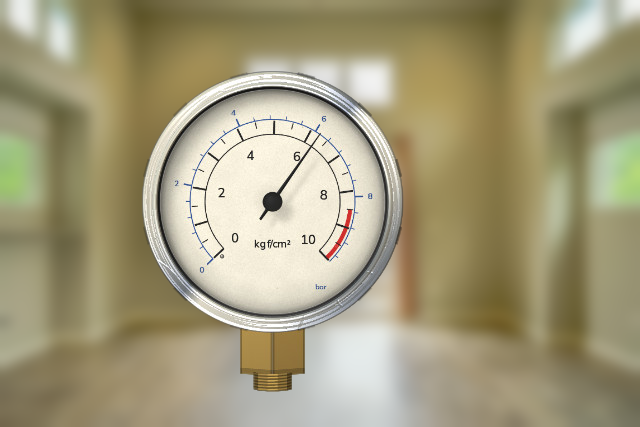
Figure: 6.25
